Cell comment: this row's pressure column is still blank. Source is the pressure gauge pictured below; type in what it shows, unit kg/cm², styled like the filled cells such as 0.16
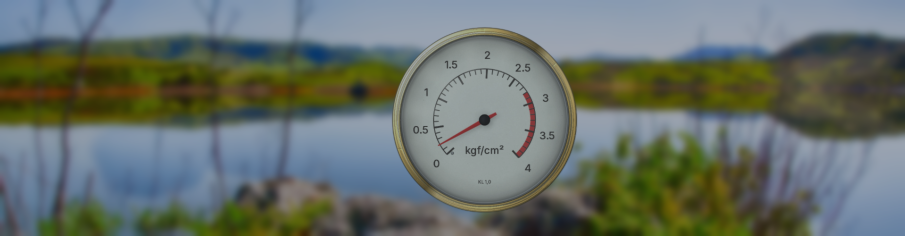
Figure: 0.2
